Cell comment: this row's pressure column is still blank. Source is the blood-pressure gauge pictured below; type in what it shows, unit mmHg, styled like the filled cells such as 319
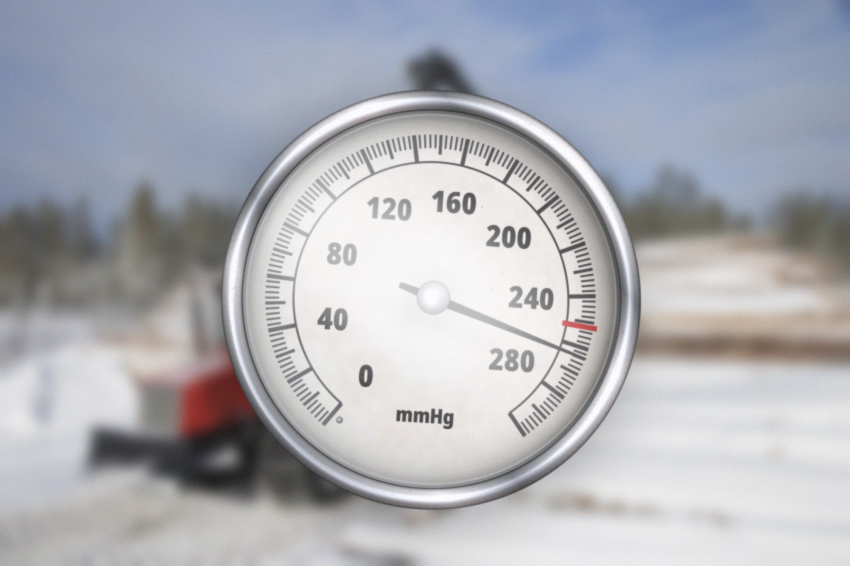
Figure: 264
